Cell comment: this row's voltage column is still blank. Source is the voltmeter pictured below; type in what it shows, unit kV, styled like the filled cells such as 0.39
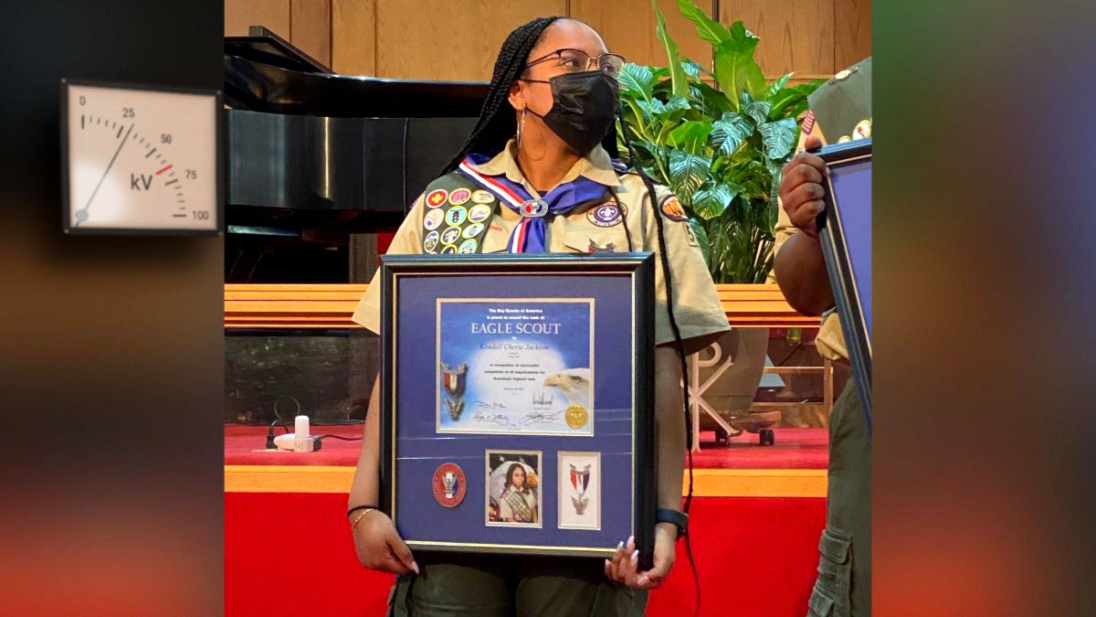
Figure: 30
